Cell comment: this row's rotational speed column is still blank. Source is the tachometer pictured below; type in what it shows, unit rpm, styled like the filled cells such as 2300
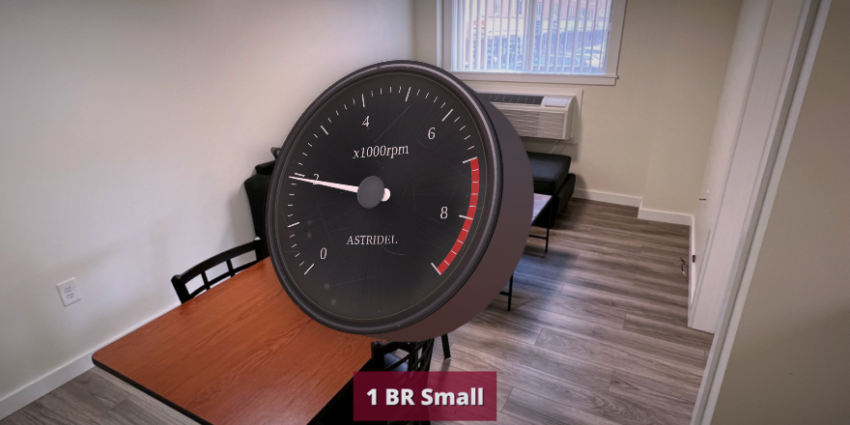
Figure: 1900
